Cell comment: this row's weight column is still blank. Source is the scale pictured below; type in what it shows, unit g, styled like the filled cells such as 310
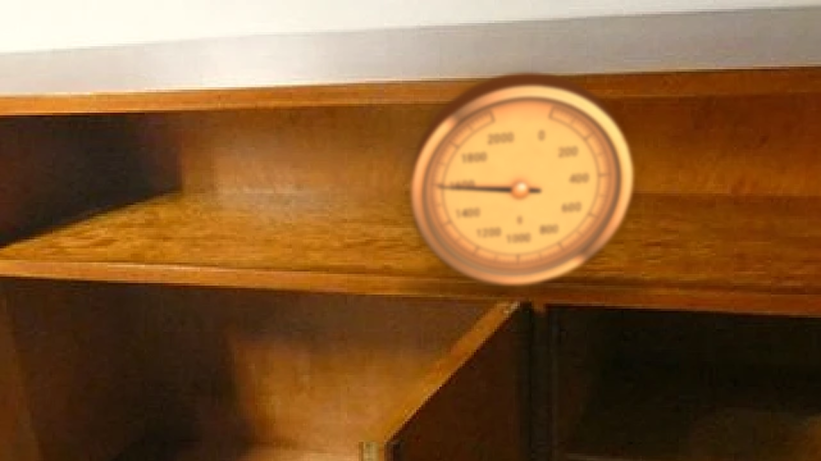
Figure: 1600
